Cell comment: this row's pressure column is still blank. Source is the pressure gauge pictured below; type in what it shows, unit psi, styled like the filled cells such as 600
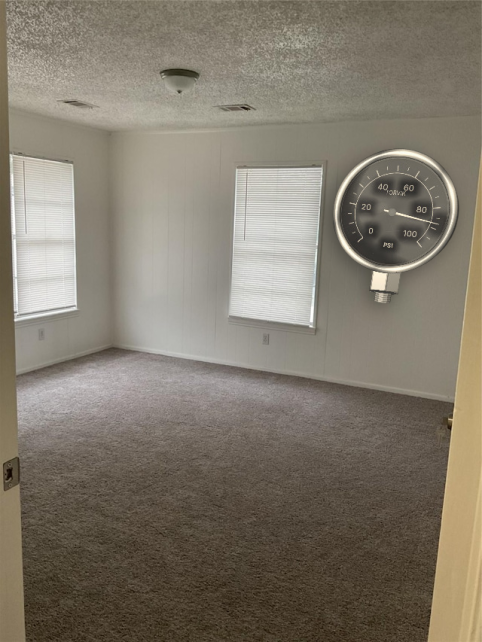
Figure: 87.5
